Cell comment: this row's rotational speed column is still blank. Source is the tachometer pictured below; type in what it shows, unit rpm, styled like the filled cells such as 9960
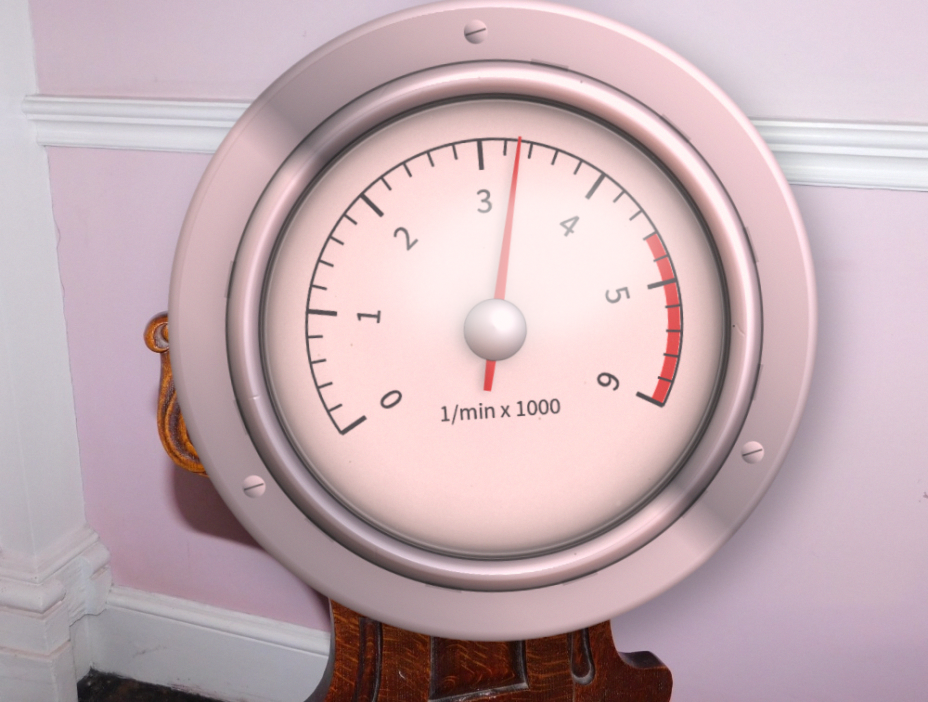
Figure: 3300
